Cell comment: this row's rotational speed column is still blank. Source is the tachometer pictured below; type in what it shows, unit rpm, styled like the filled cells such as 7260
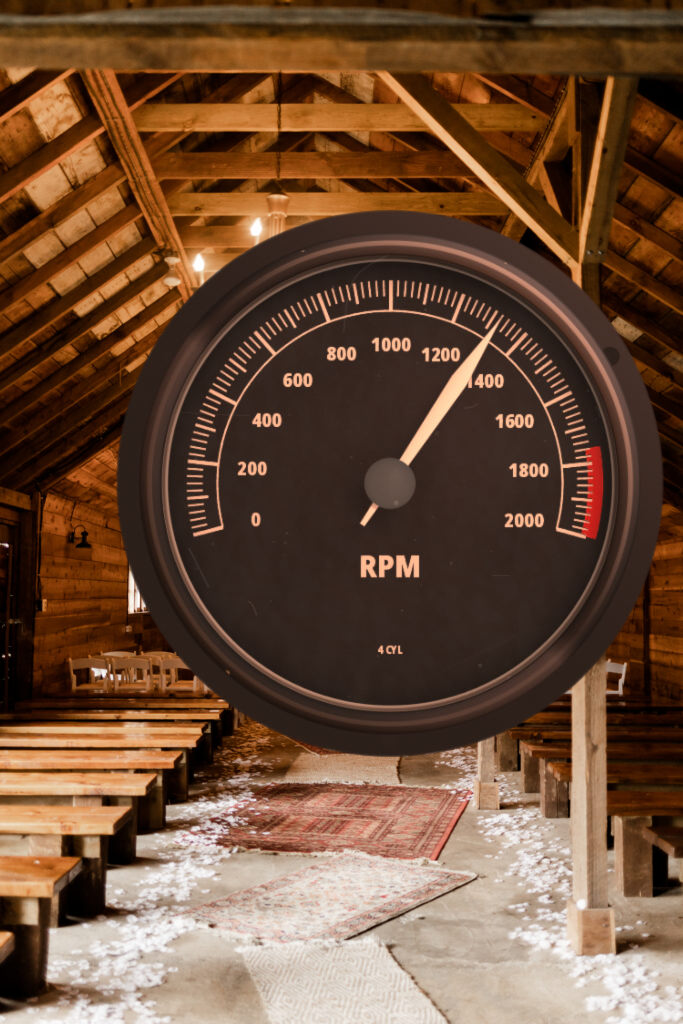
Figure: 1320
